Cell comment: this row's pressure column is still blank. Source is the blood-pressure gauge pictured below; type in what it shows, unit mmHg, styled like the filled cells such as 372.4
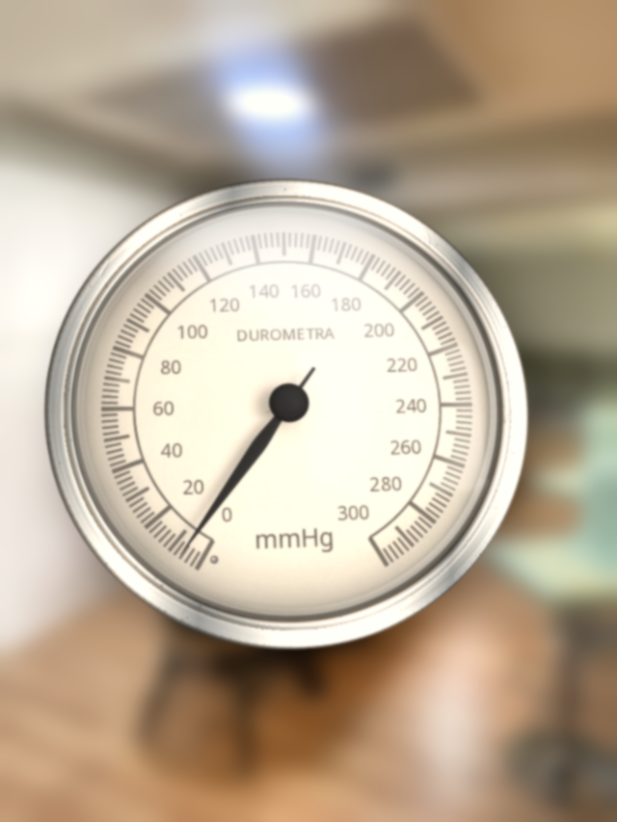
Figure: 6
